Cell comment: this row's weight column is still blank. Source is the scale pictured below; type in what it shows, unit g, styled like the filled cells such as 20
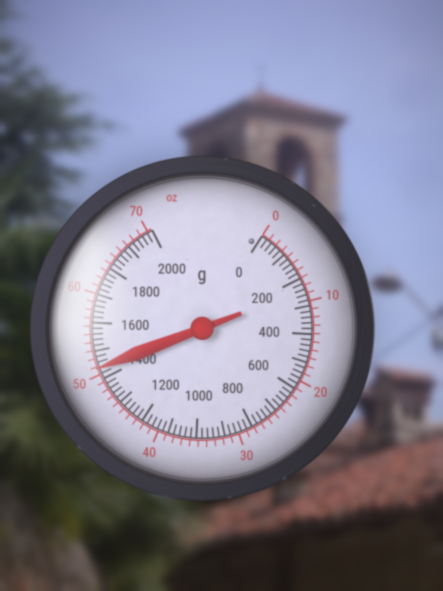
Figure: 1440
